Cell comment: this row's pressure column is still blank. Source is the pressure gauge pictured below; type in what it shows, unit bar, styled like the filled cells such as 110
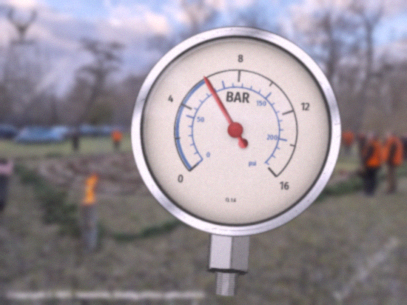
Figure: 6
